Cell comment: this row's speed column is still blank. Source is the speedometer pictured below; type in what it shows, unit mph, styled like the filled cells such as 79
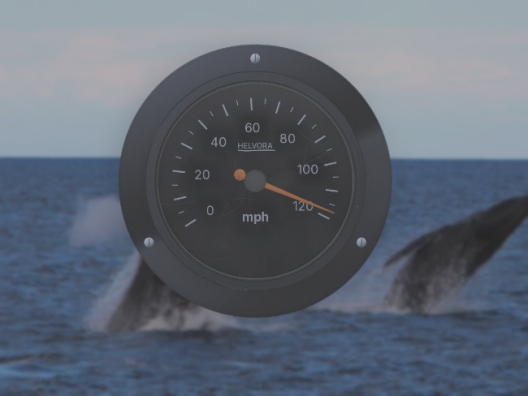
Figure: 117.5
